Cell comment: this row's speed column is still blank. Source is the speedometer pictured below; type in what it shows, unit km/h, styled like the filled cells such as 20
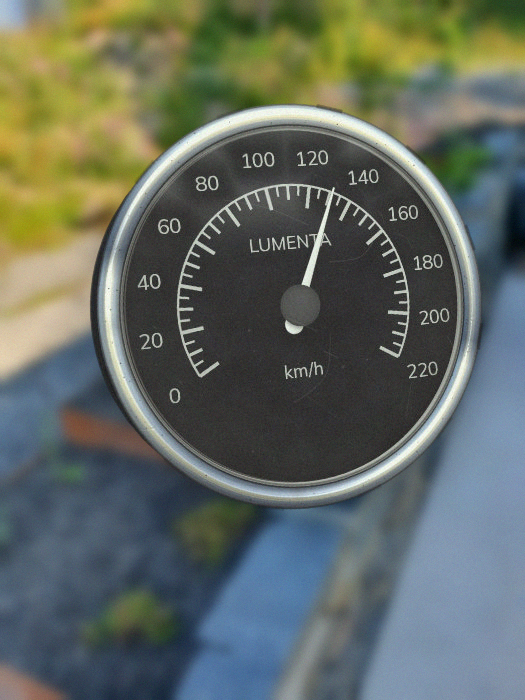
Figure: 130
